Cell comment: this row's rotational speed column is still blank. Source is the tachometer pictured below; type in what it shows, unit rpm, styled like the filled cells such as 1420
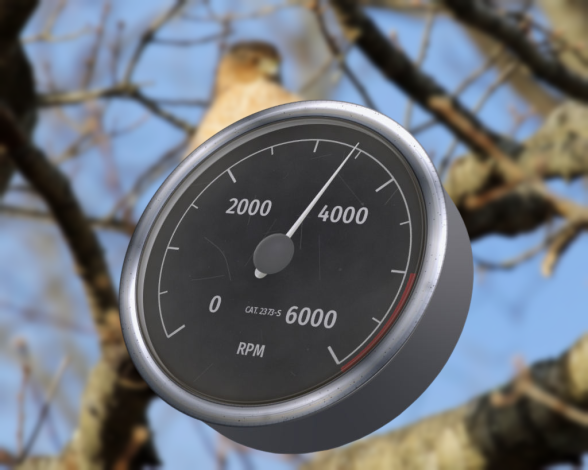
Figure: 3500
